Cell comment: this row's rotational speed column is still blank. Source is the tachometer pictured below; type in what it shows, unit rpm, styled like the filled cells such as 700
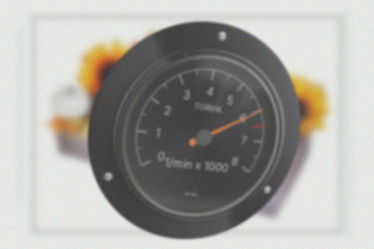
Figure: 6000
